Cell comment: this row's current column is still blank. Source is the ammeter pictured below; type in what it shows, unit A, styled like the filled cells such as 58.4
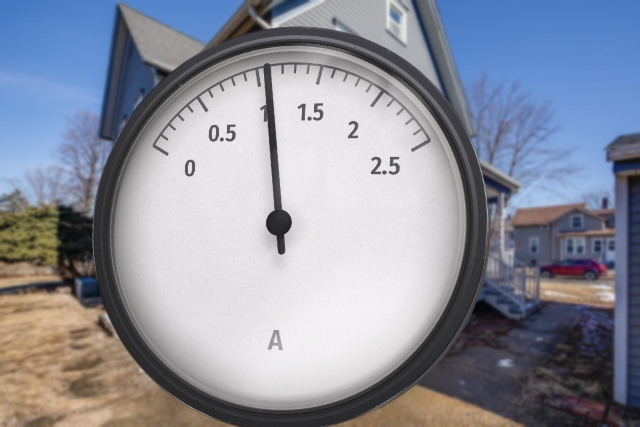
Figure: 1.1
